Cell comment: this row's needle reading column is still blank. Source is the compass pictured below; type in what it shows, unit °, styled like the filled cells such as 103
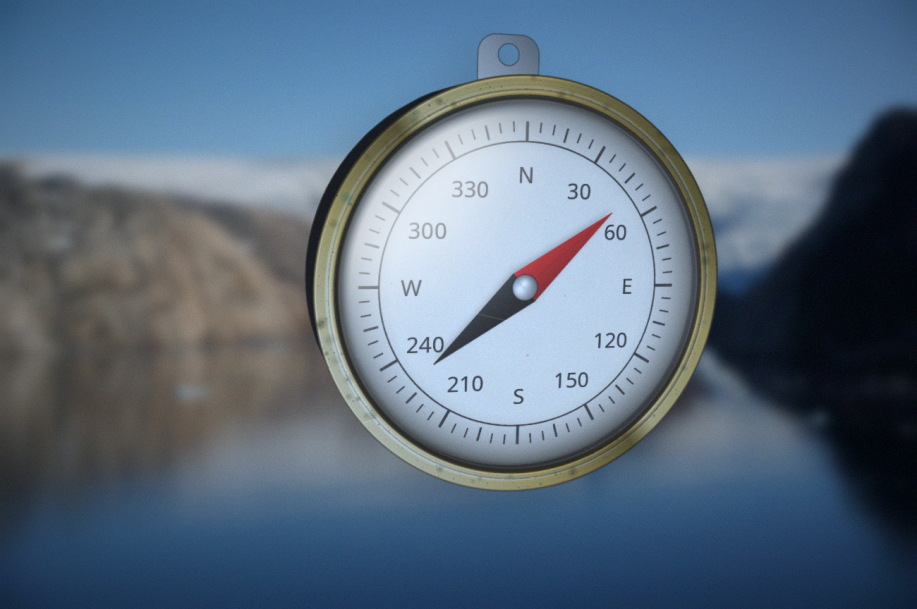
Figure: 50
